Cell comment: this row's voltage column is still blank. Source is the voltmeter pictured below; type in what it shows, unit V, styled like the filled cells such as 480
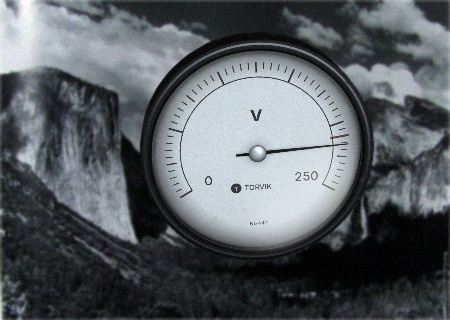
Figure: 215
